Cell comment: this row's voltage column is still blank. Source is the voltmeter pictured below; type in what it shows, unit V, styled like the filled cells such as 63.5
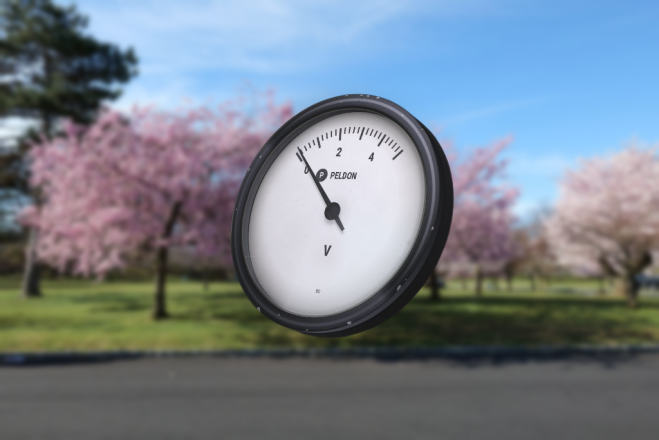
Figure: 0.2
